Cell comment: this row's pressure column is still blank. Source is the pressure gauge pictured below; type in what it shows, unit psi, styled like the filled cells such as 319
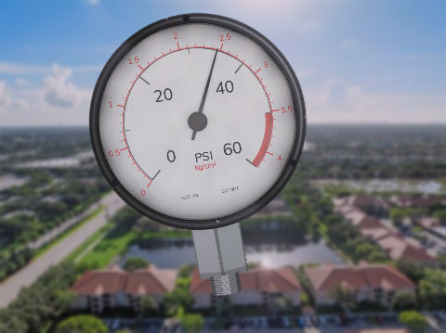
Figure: 35
